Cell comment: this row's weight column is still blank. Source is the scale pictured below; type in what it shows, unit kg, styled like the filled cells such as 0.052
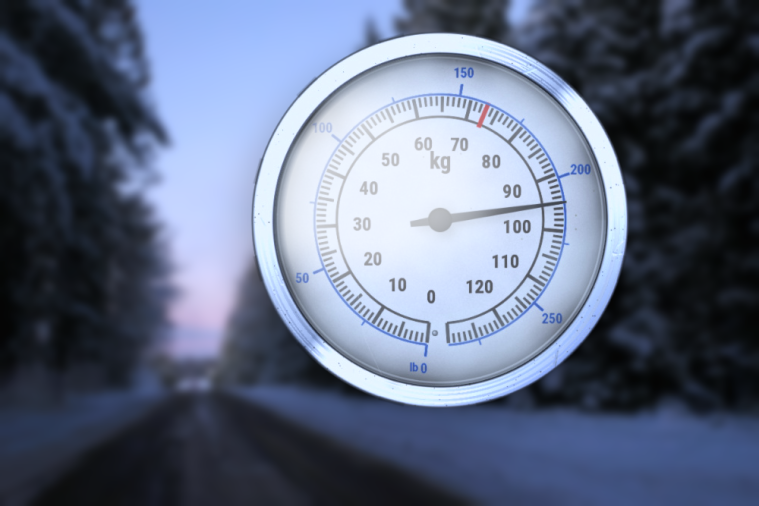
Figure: 95
